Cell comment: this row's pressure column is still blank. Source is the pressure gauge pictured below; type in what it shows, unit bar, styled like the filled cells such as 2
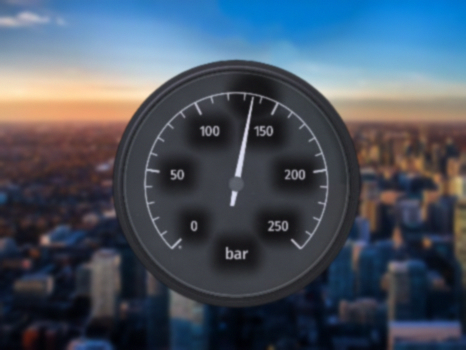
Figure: 135
